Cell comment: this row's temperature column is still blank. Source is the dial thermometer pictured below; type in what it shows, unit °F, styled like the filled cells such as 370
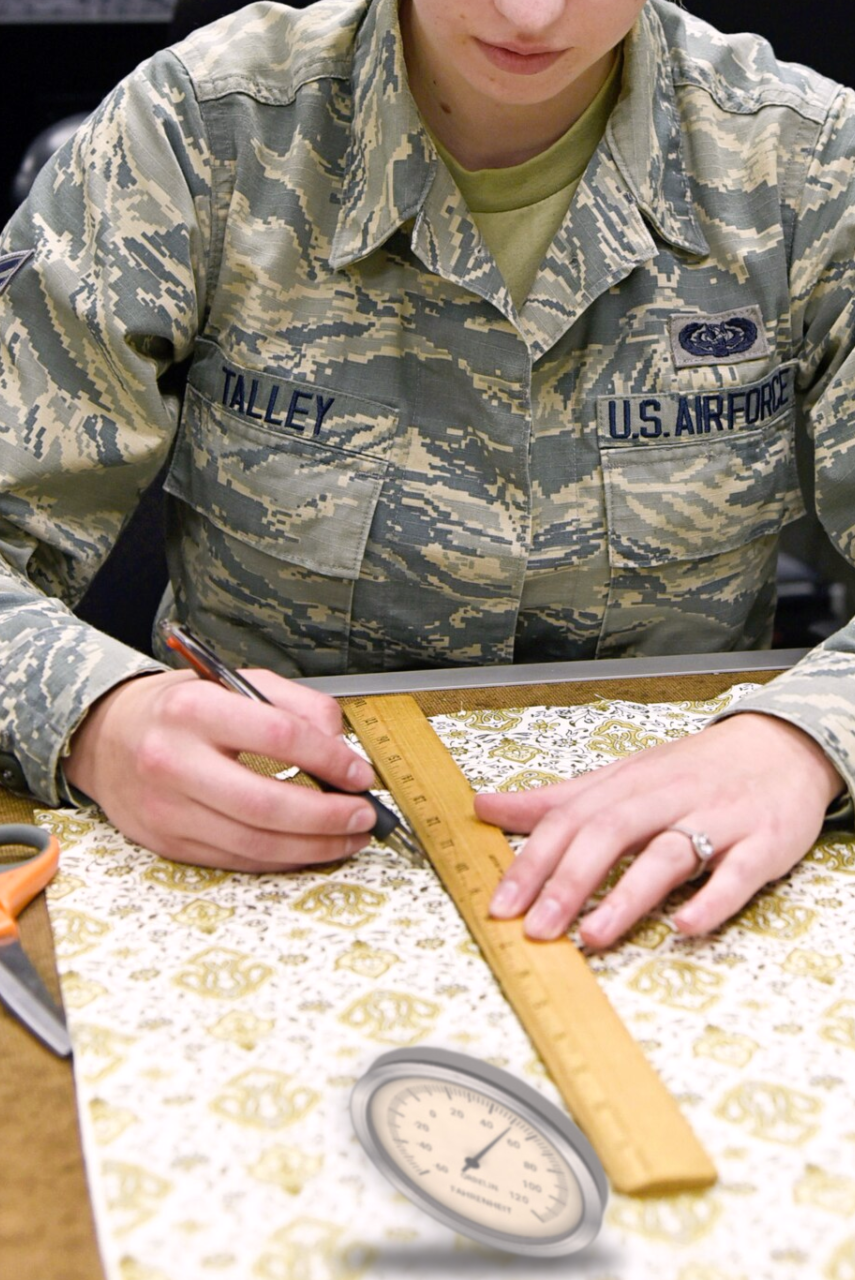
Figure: 50
